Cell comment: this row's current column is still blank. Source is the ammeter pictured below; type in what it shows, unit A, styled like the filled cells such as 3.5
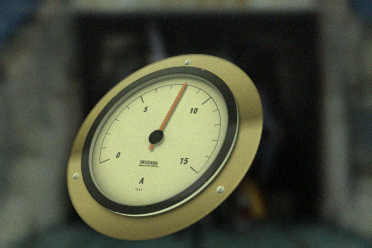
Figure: 8
